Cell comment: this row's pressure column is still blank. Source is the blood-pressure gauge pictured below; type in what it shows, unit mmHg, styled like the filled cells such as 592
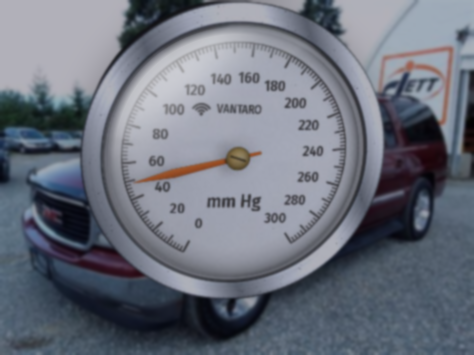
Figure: 50
